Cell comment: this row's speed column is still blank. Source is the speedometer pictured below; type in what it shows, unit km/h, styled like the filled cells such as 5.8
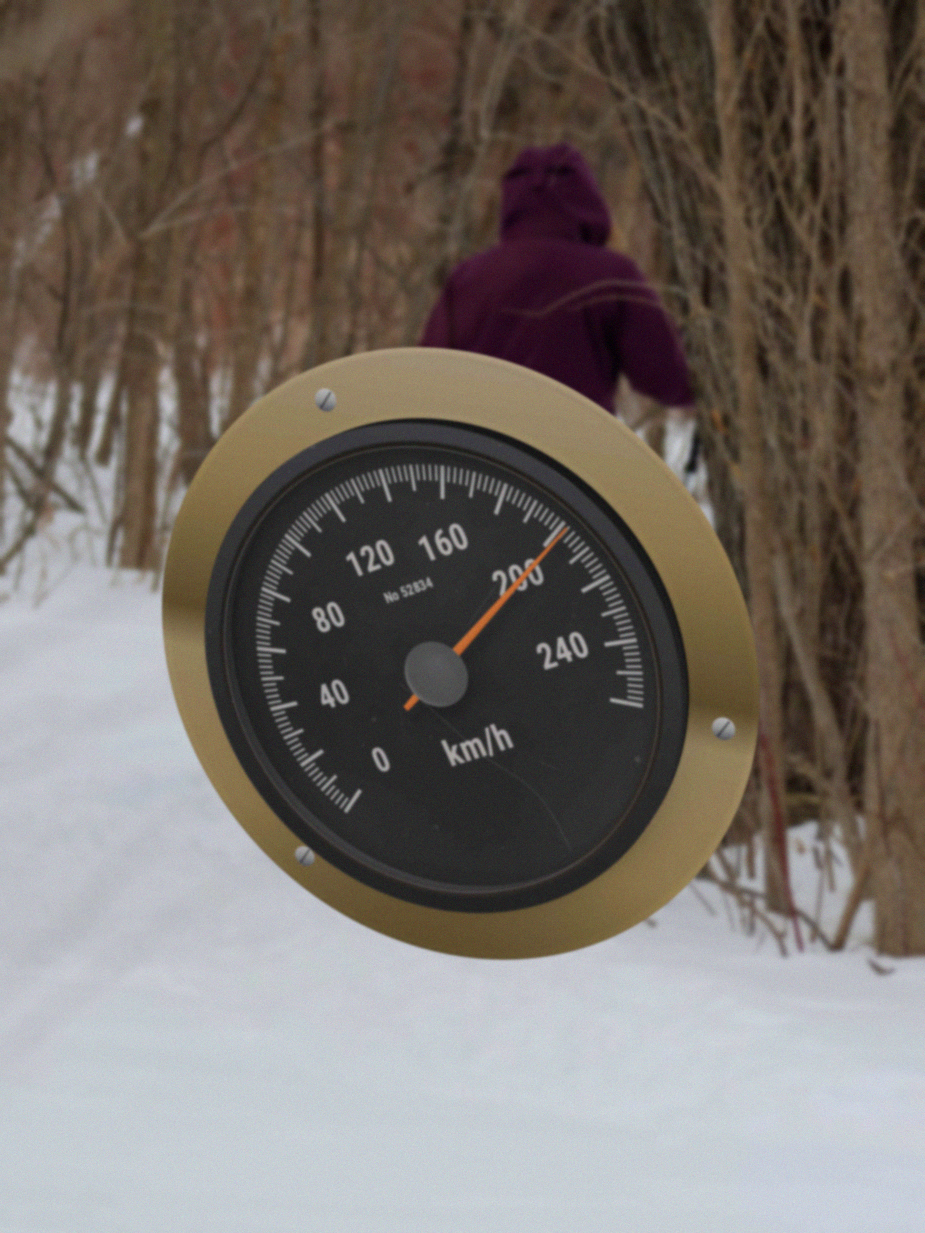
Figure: 202
